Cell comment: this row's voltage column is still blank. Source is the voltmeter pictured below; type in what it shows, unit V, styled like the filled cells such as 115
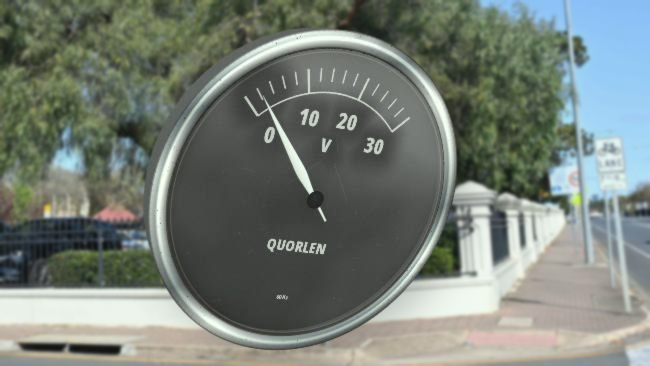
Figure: 2
